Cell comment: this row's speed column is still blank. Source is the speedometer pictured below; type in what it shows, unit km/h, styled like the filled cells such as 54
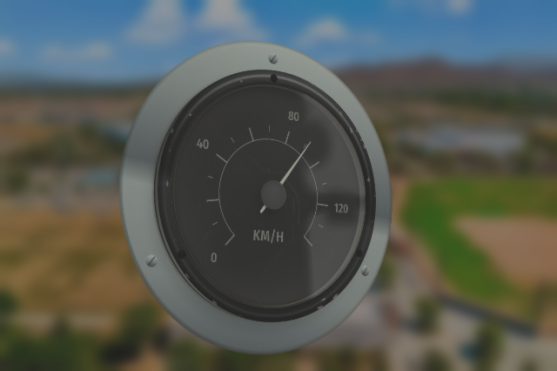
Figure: 90
